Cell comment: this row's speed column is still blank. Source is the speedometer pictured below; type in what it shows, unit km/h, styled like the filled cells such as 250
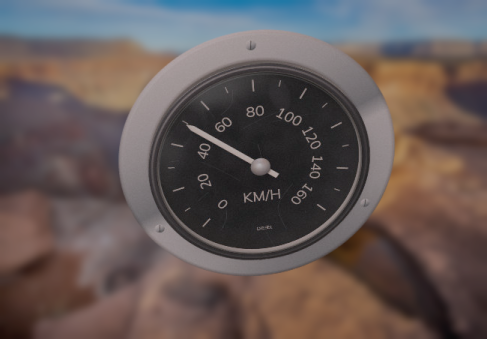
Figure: 50
